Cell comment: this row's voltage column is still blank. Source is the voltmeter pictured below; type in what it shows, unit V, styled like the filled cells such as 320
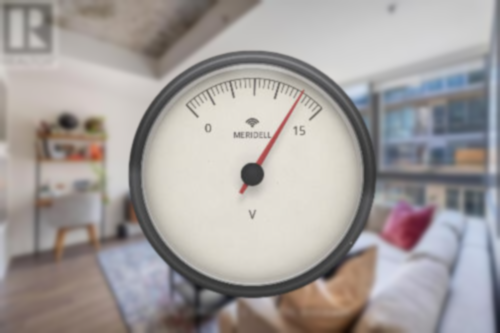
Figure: 12.5
